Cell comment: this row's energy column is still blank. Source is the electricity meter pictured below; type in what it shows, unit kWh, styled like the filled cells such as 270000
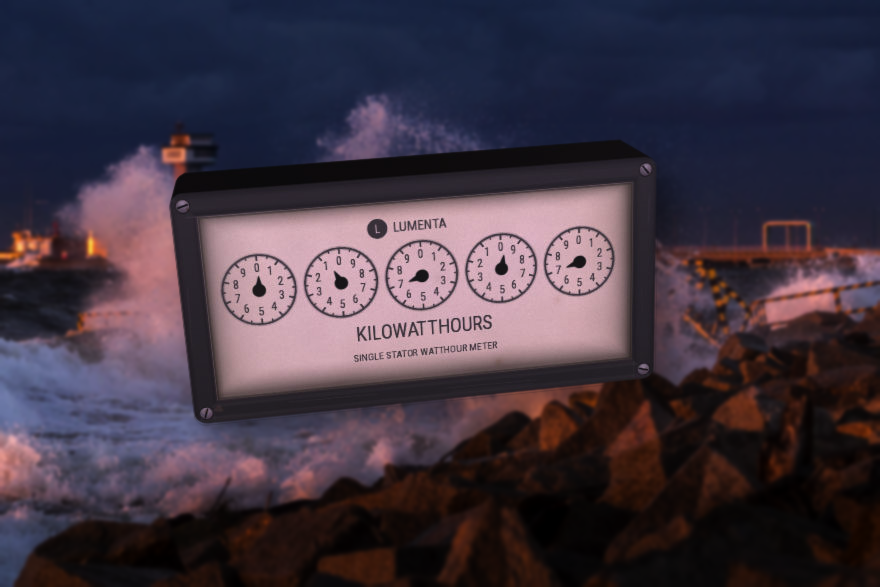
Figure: 697
